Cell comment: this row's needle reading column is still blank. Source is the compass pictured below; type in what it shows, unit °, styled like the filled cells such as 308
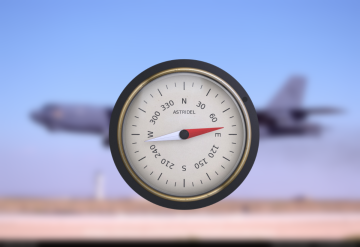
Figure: 80
